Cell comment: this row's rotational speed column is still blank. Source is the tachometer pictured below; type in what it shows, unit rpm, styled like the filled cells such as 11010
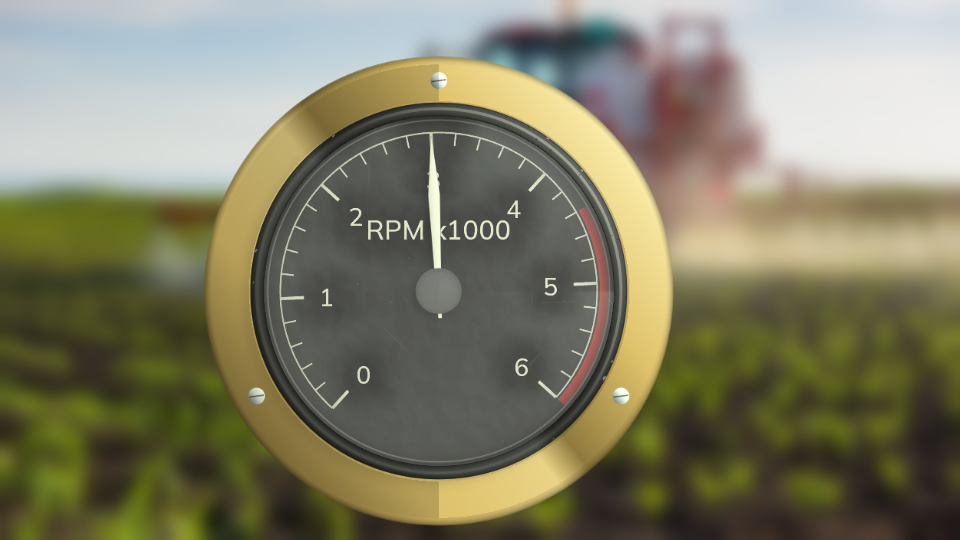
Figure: 3000
